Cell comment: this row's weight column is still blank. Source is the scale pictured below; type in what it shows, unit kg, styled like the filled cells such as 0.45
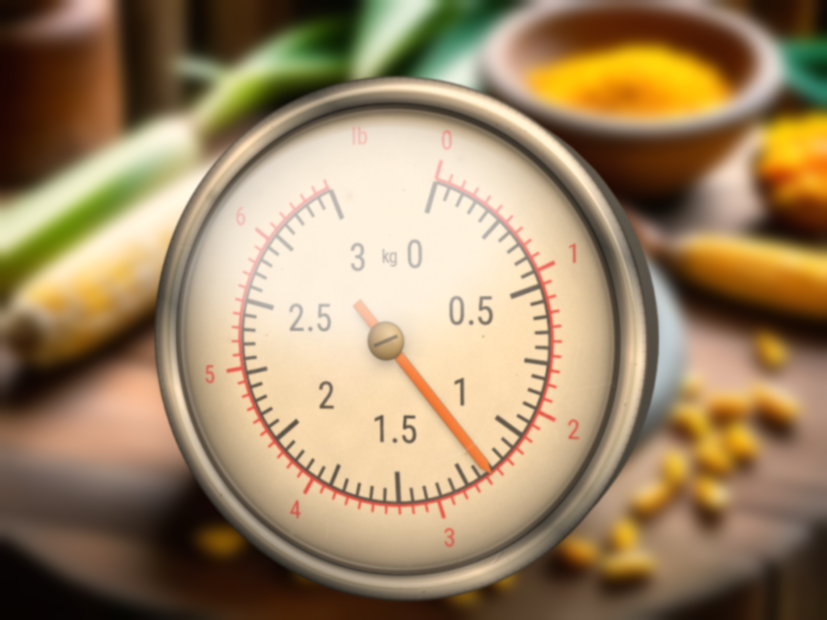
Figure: 1.15
